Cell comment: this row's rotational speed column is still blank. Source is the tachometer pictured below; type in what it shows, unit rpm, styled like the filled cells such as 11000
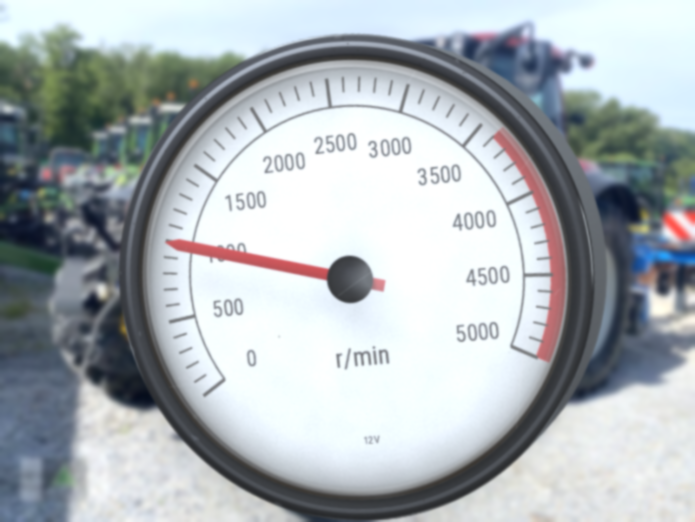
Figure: 1000
